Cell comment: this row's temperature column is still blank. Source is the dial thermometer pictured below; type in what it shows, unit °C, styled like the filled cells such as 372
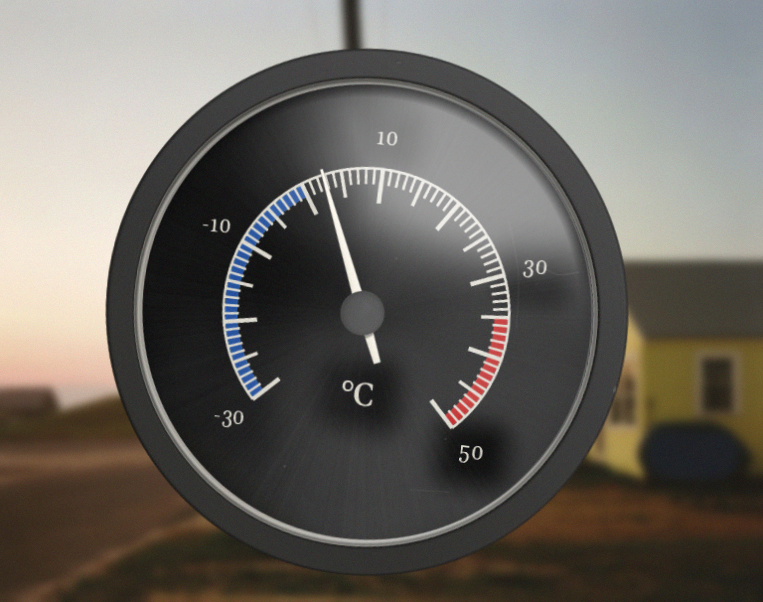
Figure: 3
